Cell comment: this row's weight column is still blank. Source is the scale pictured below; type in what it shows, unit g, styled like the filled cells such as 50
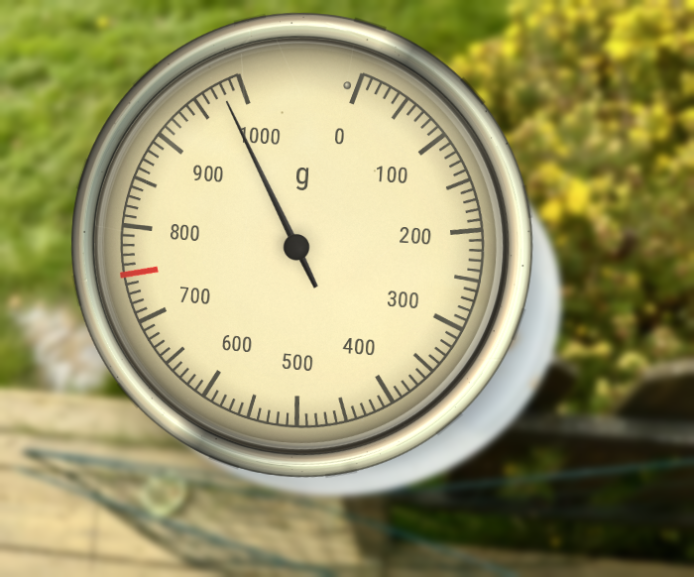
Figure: 980
